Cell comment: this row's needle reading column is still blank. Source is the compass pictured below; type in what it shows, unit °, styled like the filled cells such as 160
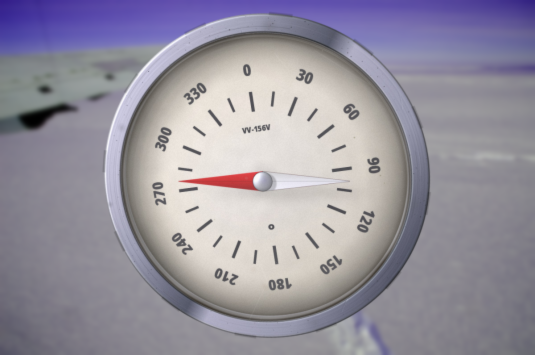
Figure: 277.5
